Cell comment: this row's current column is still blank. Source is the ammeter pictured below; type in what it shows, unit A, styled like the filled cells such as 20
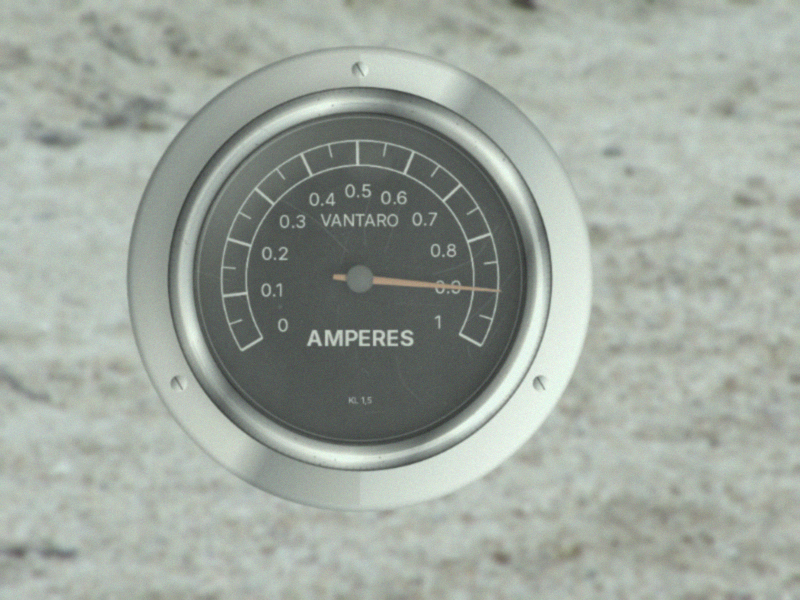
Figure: 0.9
